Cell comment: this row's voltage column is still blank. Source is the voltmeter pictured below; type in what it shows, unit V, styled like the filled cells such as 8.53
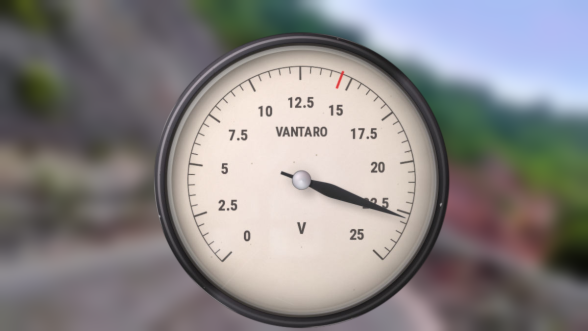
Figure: 22.75
